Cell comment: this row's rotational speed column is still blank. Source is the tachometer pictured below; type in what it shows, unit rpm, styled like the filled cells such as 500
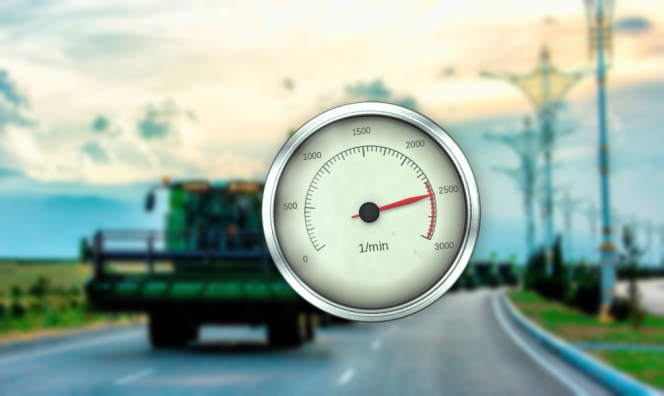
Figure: 2500
